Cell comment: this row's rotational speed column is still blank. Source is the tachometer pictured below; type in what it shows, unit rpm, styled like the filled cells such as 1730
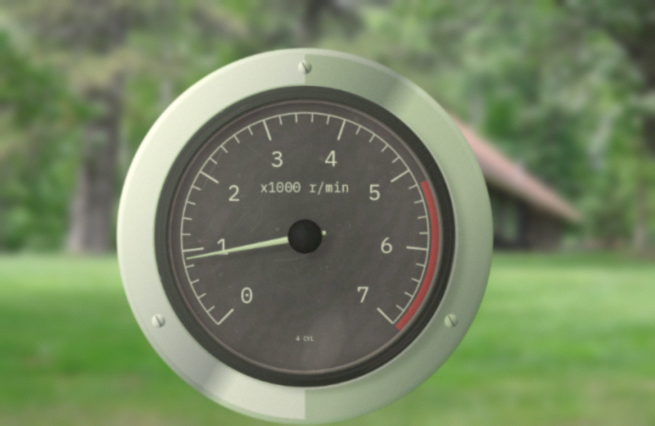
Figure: 900
